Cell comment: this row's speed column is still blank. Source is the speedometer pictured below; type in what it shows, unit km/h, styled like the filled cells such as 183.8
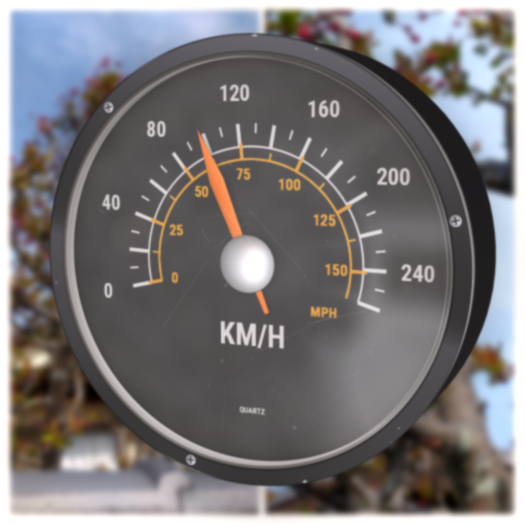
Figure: 100
